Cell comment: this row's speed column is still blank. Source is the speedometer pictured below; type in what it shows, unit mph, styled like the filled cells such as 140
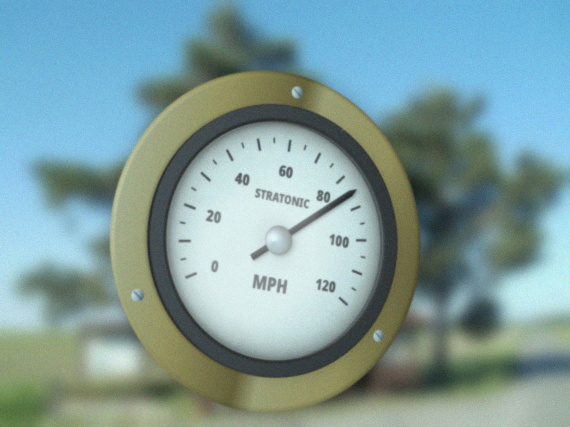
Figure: 85
